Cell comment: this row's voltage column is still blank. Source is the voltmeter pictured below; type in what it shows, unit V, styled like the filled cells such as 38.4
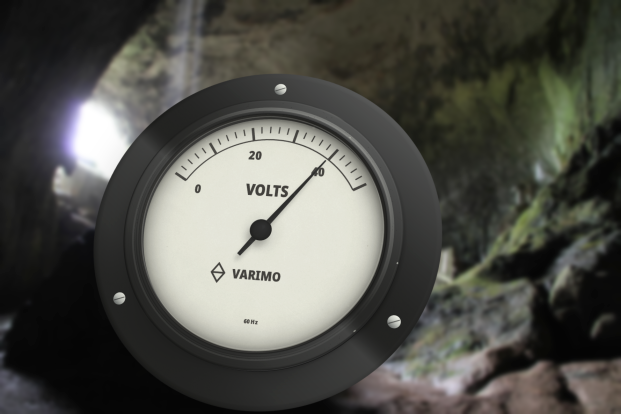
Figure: 40
